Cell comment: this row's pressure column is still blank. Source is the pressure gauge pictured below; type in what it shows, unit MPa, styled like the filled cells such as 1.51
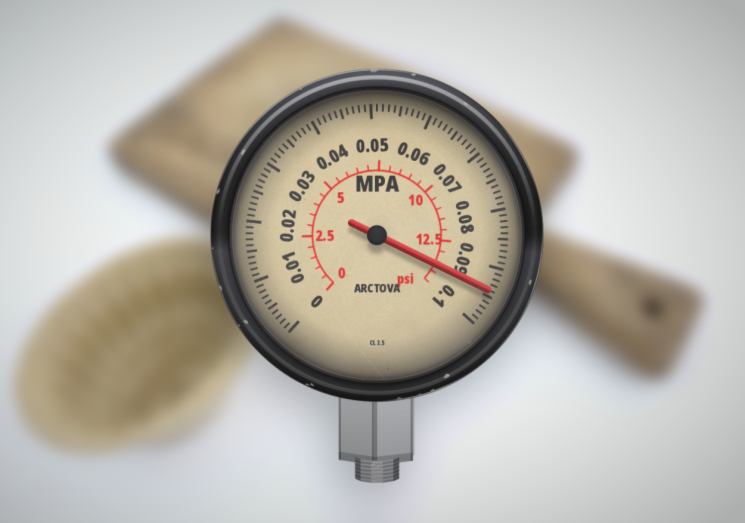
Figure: 0.094
